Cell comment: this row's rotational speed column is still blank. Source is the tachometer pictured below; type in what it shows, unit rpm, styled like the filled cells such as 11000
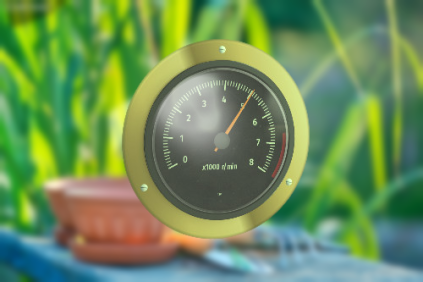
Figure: 5000
